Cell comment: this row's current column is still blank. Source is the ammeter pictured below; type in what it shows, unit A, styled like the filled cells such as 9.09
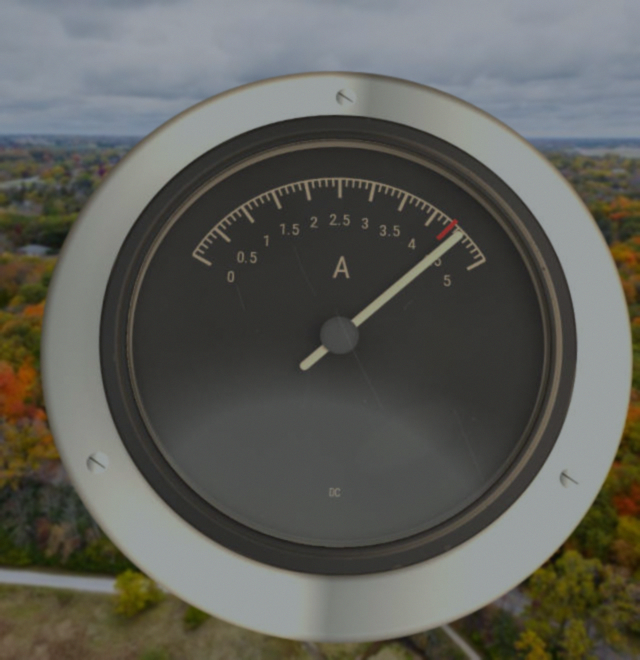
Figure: 4.5
